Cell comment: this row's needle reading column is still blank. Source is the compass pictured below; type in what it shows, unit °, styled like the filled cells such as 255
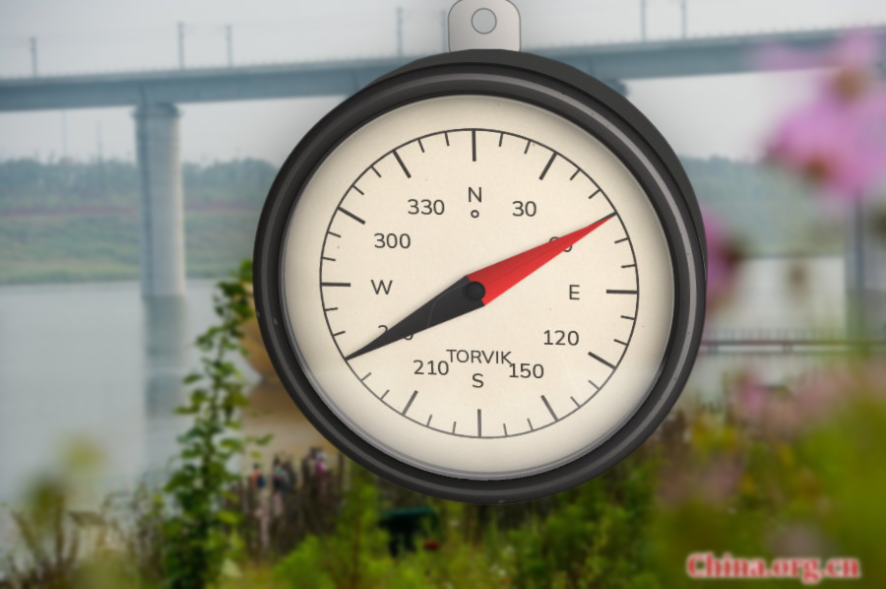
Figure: 60
